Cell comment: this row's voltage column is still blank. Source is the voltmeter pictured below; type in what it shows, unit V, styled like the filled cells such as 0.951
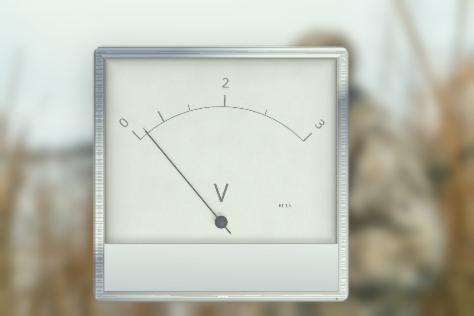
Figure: 0.5
